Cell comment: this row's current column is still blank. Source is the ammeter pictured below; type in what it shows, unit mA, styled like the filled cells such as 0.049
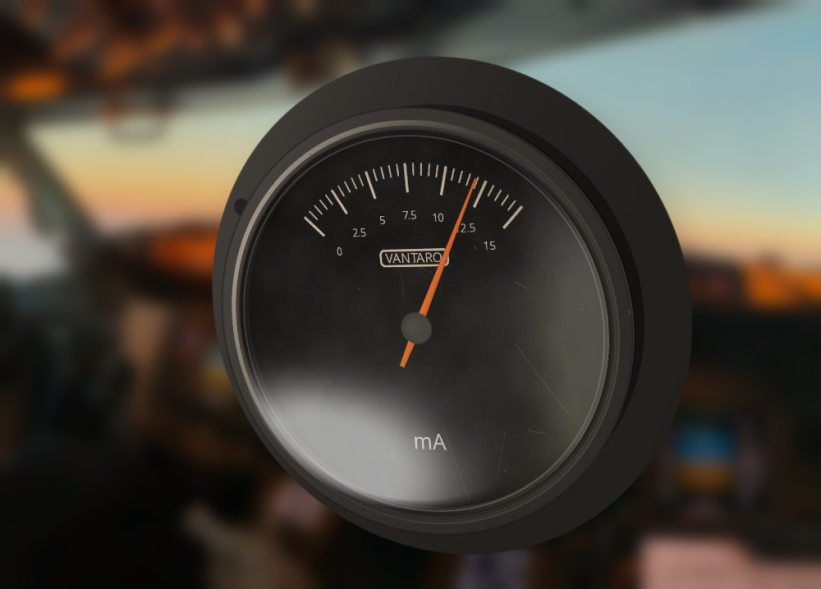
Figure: 12
